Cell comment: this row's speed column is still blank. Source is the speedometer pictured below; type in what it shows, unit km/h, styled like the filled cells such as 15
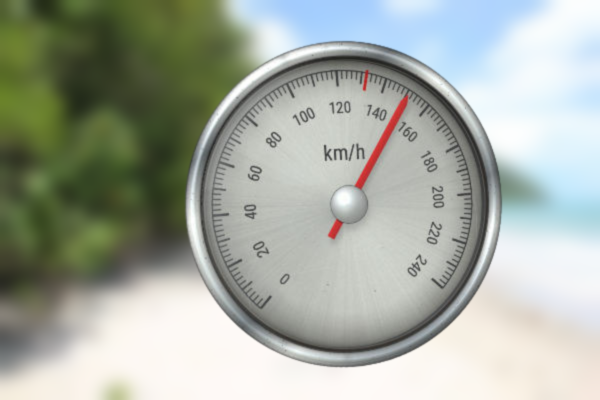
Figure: 150
